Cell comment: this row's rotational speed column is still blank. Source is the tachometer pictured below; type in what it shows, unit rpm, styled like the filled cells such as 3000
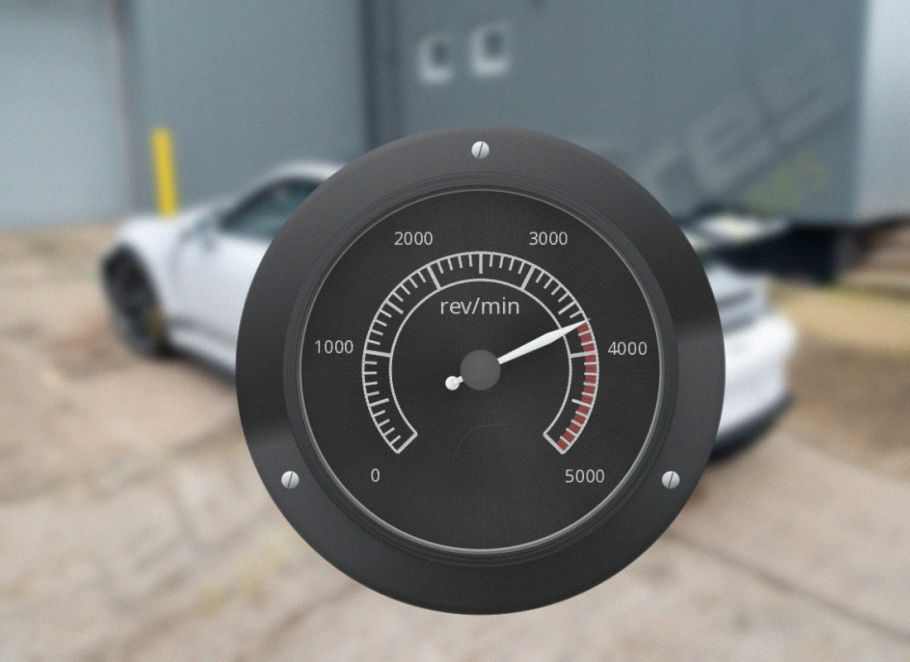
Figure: 3700
